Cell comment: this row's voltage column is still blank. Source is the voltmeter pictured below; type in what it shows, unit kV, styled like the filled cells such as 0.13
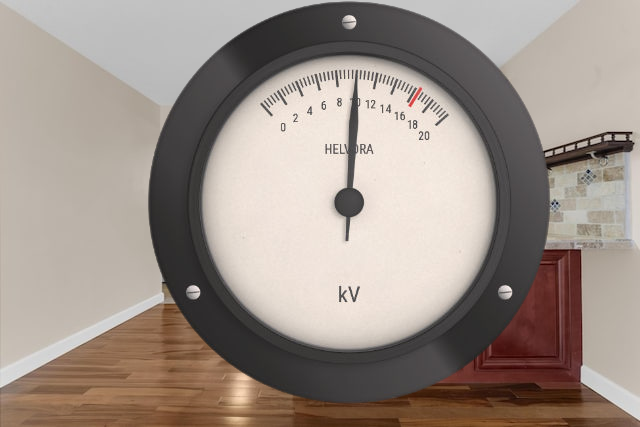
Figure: 10
